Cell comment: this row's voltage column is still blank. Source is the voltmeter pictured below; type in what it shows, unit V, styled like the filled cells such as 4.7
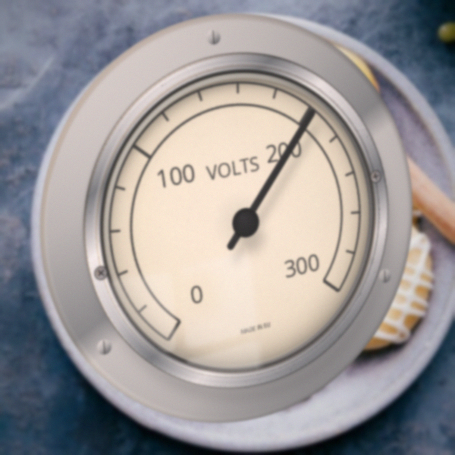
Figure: 200
